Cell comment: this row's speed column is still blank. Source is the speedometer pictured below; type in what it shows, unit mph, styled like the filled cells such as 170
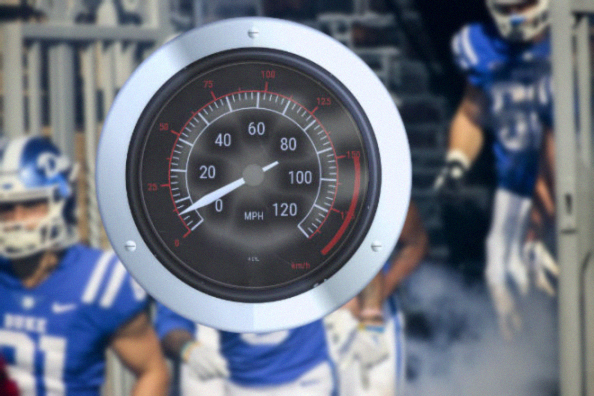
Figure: 6
